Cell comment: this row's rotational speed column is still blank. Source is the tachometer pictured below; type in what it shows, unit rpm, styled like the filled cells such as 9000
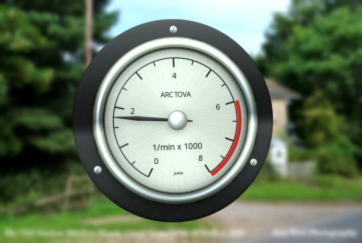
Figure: 1750
